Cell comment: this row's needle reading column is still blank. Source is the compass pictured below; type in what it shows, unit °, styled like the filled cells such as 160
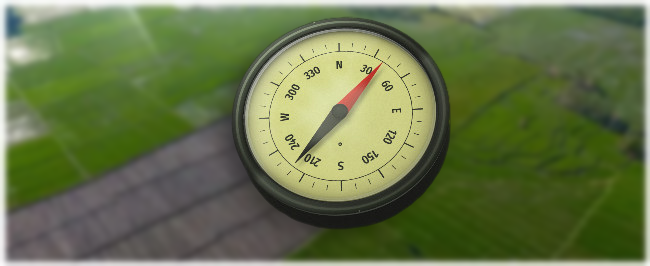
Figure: 40
